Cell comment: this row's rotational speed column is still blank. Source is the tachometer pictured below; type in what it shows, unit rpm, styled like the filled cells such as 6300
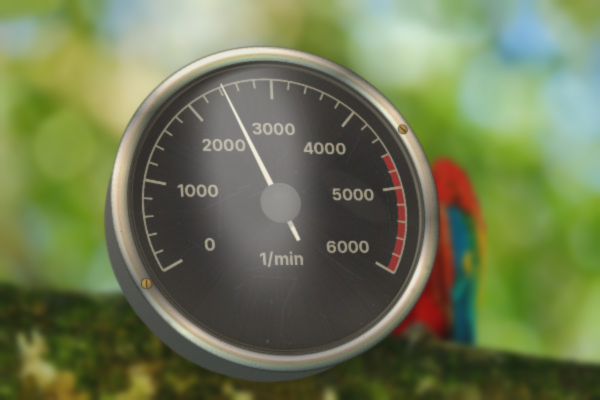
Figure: 2400
